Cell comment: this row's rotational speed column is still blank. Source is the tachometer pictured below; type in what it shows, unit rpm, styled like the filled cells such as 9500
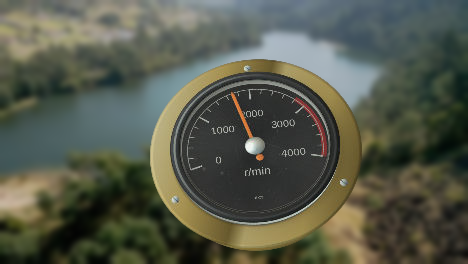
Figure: 1700
